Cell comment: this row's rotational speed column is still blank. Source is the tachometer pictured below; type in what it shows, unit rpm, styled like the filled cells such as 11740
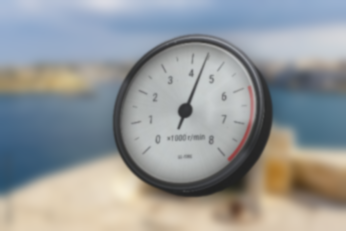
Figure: 4500
